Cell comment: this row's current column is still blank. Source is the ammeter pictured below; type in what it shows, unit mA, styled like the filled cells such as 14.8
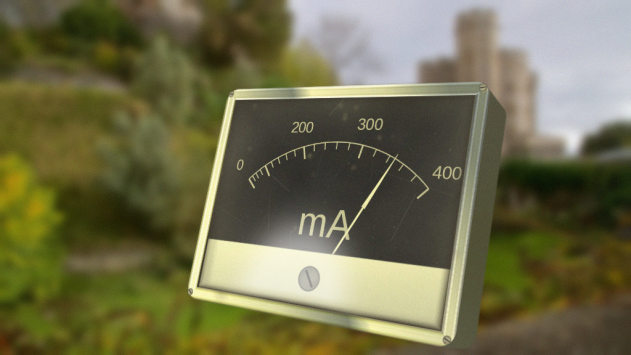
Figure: 350
